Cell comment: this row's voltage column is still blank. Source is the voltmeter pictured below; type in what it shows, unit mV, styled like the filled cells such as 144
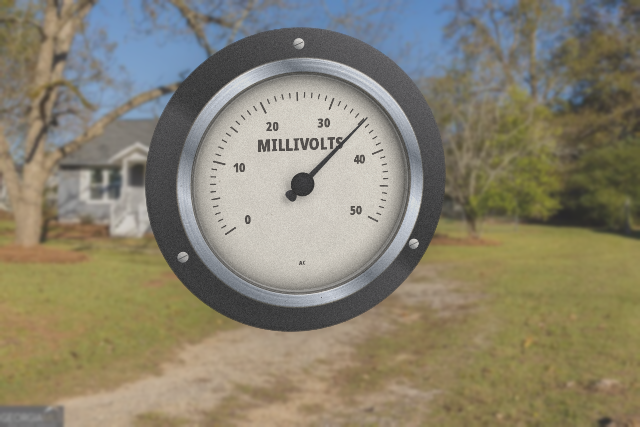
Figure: 35
